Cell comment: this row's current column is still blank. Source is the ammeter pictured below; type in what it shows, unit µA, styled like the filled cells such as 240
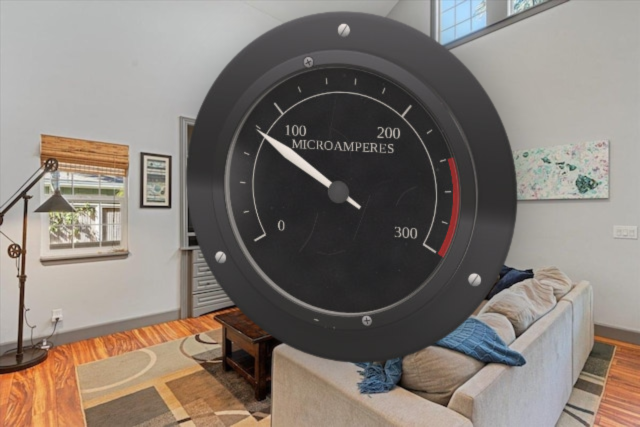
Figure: 80
